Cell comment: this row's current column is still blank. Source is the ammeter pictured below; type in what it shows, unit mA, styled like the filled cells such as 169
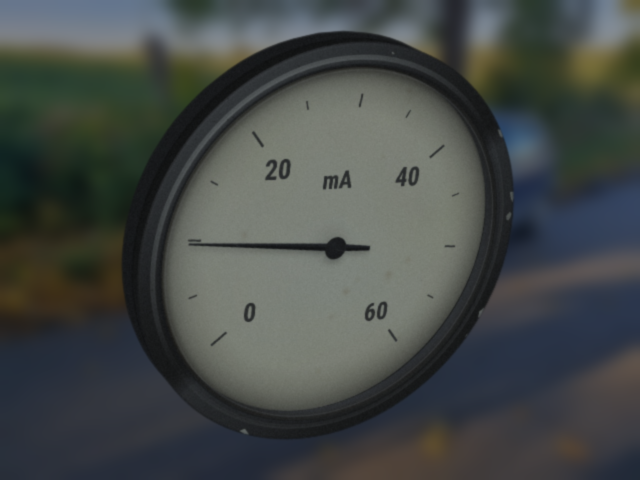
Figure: 10
